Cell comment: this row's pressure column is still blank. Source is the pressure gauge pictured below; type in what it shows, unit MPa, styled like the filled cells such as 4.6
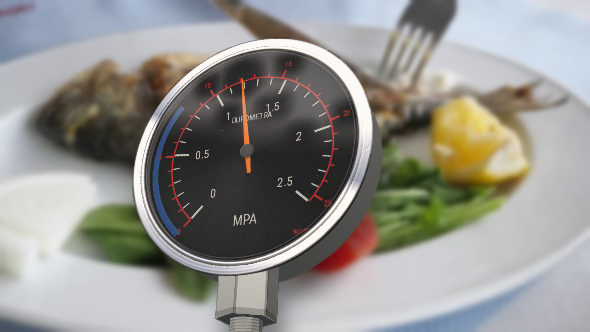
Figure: 1.2
